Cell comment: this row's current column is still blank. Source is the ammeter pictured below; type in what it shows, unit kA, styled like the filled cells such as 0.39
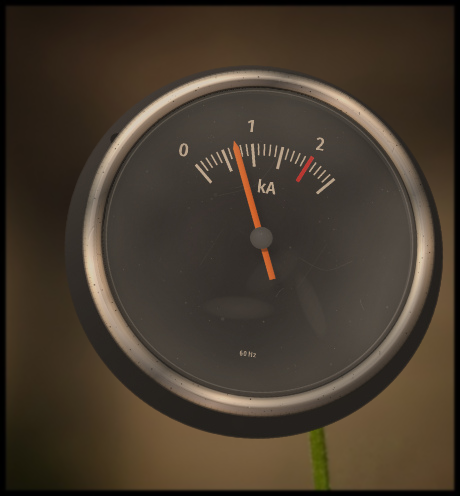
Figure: 0.7
